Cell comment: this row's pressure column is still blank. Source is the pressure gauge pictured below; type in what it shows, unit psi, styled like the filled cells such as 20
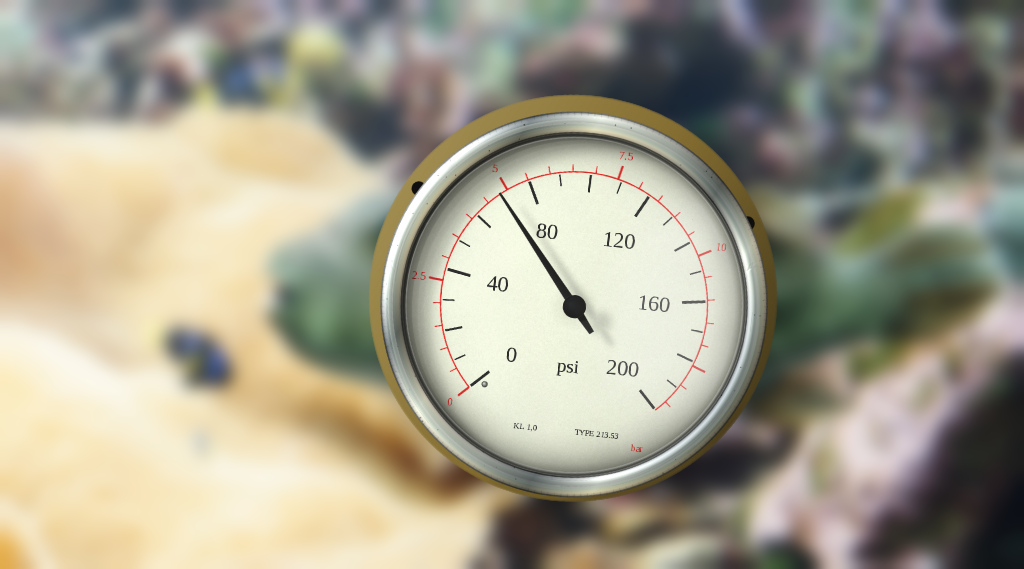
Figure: 70
